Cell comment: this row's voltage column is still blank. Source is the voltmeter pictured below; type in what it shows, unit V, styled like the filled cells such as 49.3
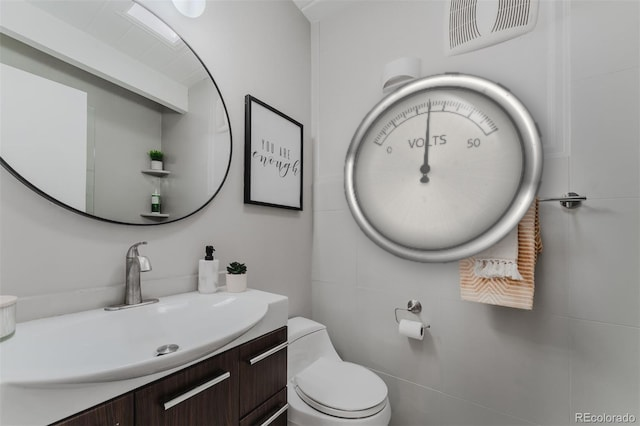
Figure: 25
